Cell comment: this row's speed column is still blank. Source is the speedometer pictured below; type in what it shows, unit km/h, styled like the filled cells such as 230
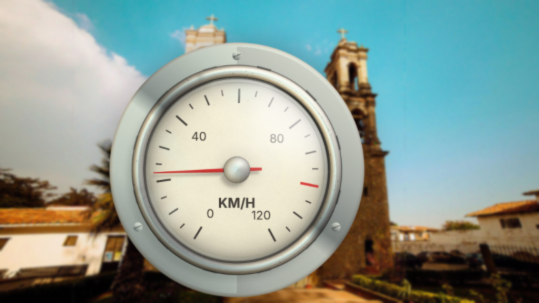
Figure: 22.5
